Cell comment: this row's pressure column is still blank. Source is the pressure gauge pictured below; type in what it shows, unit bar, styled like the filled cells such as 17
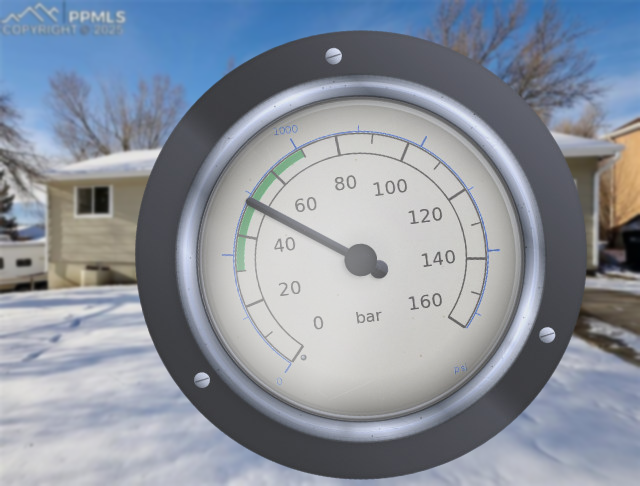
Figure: 50
